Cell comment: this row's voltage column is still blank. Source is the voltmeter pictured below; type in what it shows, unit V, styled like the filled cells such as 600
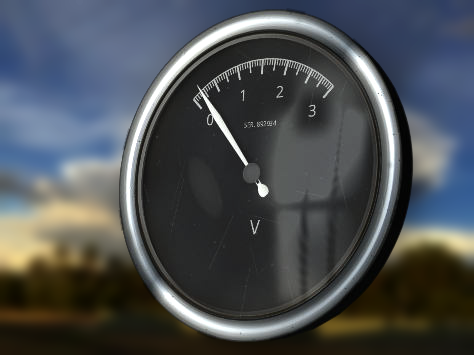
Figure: 0.25
